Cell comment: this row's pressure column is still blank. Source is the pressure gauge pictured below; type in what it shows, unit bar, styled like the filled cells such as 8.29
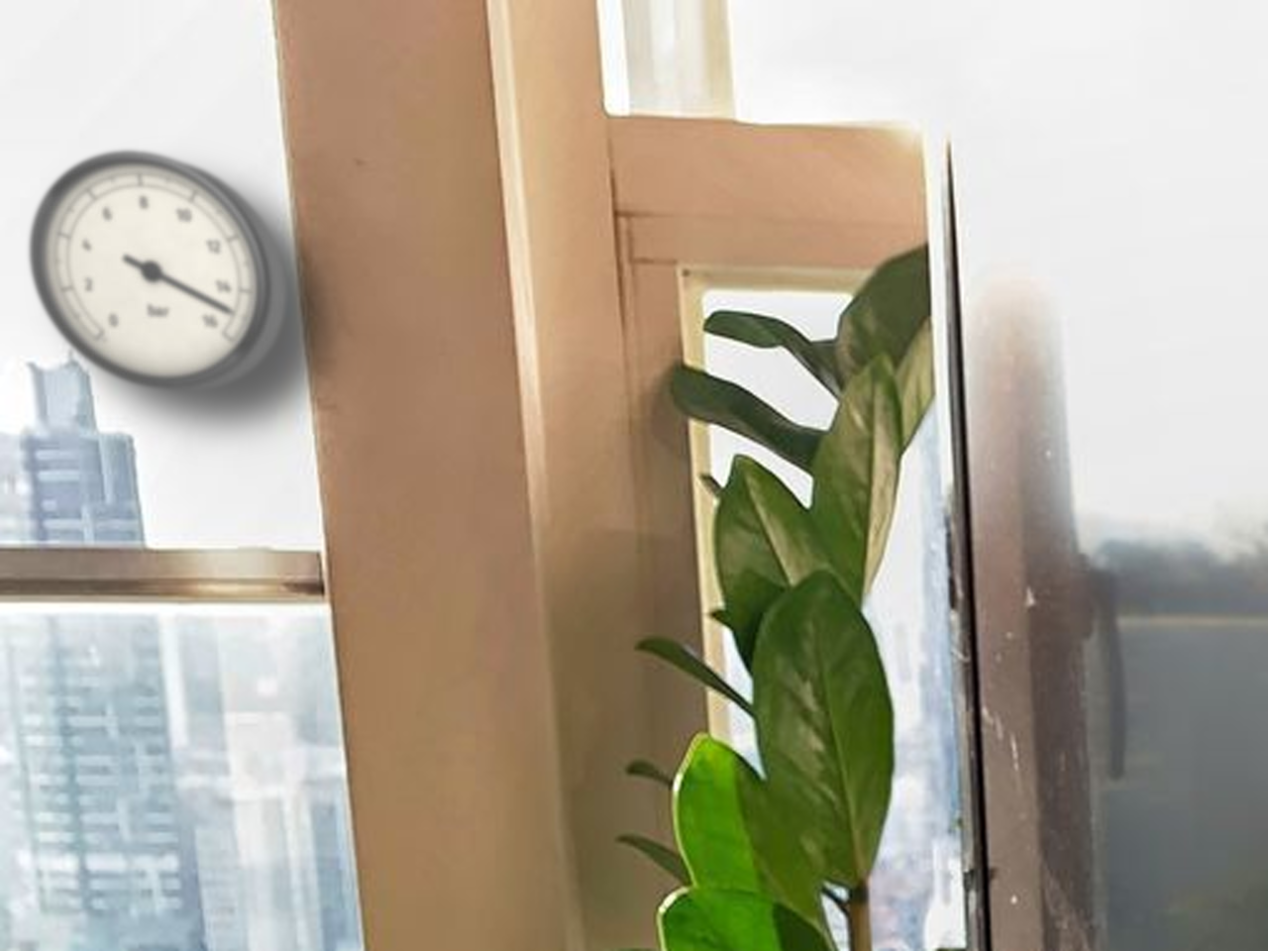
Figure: 15
